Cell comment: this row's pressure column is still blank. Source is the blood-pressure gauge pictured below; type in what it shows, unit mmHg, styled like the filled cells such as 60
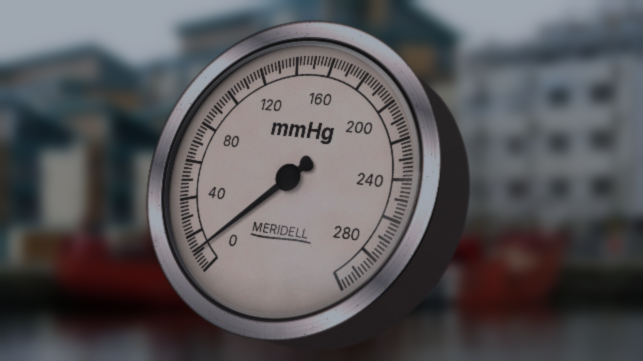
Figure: 10
